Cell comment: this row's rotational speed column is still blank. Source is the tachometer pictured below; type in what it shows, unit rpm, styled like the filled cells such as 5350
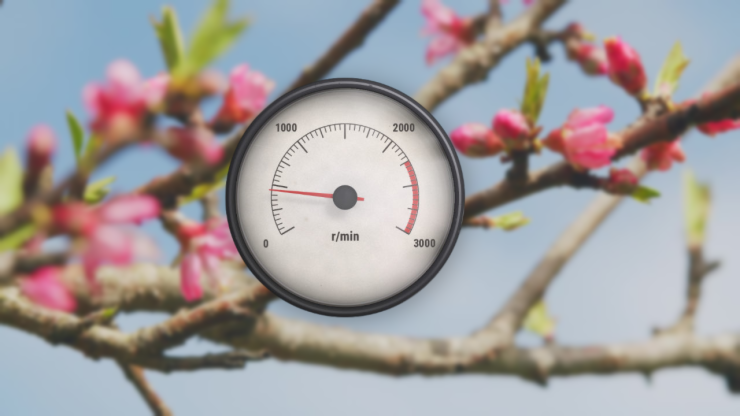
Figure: 450
